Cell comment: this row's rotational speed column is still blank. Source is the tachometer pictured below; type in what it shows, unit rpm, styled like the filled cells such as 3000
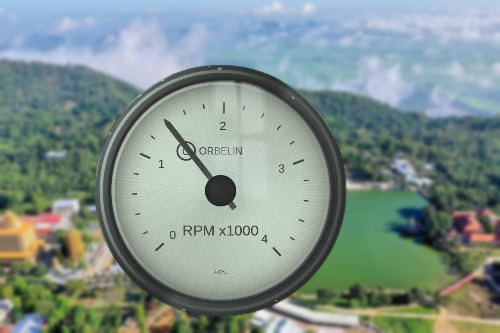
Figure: 1400
